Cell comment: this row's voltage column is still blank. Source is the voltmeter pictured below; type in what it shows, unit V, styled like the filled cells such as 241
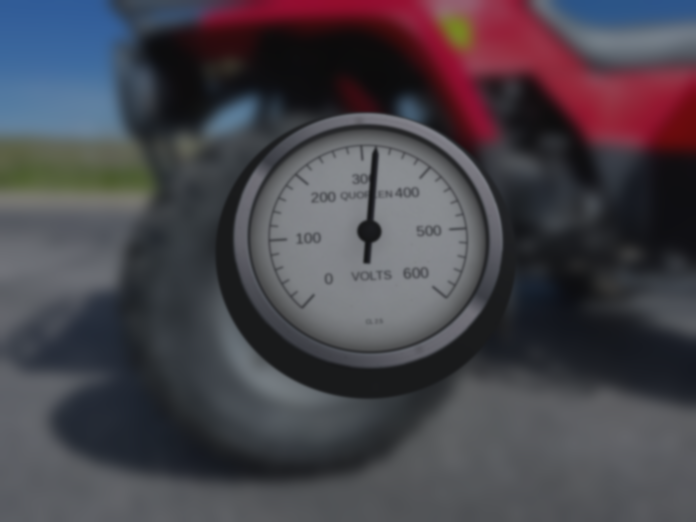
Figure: 320
